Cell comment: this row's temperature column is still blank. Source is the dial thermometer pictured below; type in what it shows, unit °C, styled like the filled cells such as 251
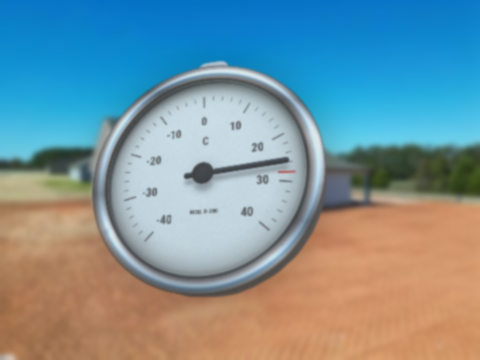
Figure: 26
